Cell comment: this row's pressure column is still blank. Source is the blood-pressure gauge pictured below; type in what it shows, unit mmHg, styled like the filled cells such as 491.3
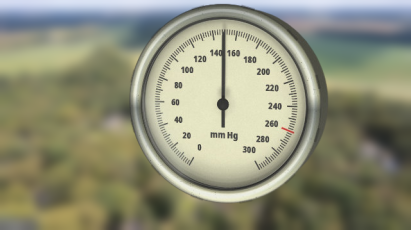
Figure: 150
